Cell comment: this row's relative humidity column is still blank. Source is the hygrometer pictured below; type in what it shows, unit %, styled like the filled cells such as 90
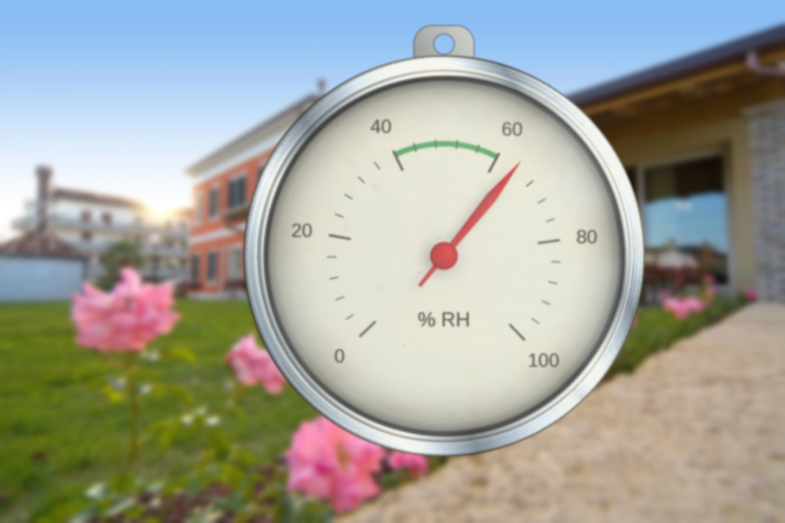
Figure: 64
